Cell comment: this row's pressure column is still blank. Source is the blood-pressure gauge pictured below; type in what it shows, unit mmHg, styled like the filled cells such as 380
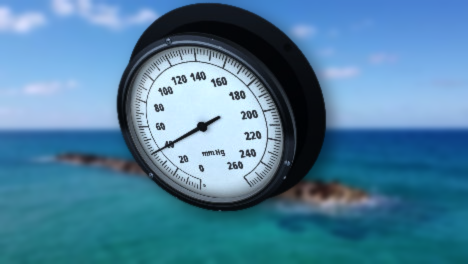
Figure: 40
